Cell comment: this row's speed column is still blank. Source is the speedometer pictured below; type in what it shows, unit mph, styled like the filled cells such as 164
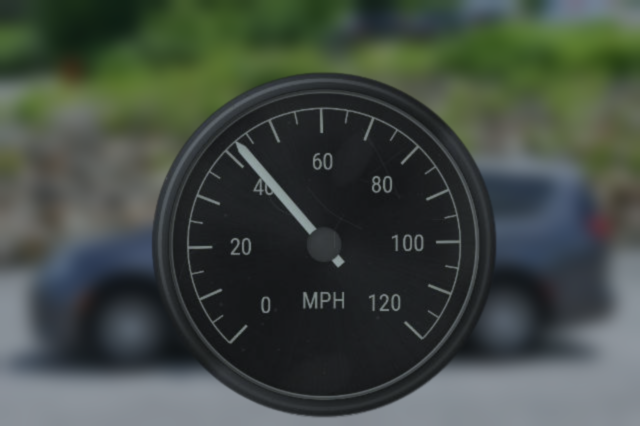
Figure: 42.5
